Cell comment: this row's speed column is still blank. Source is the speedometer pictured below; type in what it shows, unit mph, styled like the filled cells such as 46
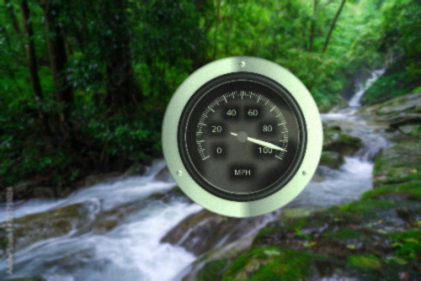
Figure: 95
